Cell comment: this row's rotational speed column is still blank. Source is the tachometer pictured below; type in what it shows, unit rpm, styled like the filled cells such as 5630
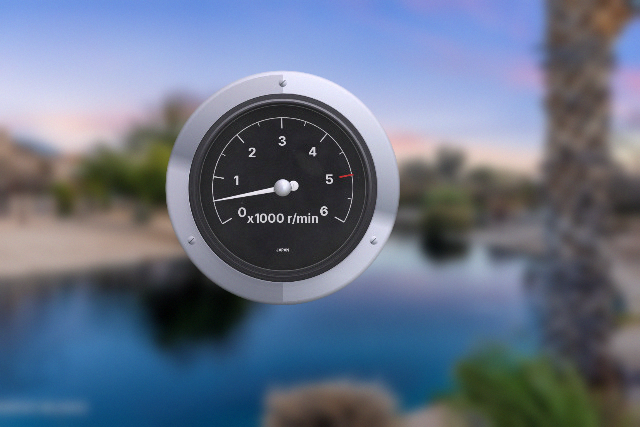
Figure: 500
